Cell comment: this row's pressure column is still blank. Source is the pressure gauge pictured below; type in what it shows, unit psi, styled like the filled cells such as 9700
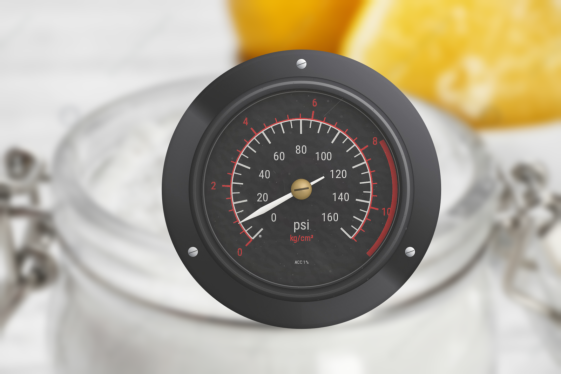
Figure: 10
